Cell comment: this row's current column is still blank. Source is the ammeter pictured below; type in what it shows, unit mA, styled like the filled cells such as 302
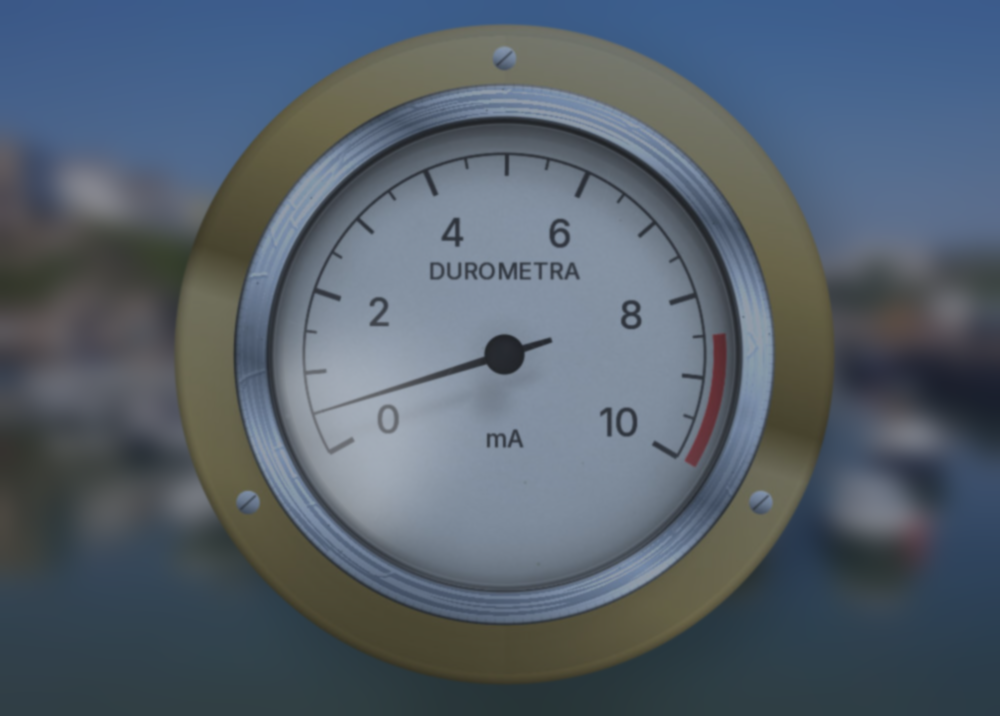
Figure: 0.5
